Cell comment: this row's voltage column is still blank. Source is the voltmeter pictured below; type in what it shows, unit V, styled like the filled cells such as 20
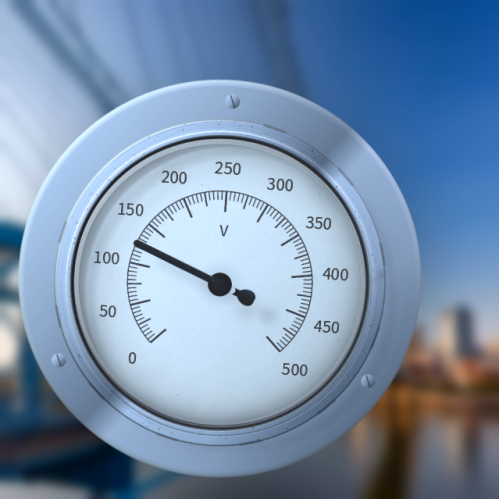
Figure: 125
